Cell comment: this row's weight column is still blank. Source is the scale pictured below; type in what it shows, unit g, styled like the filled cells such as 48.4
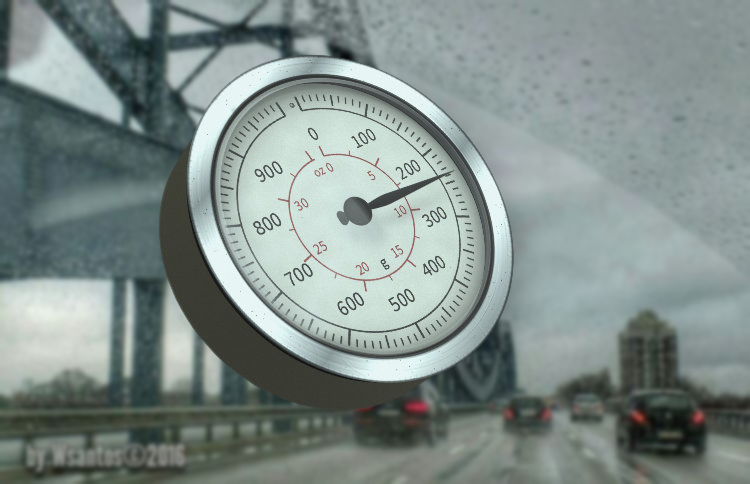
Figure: 240
